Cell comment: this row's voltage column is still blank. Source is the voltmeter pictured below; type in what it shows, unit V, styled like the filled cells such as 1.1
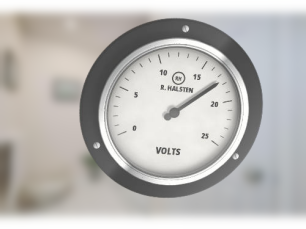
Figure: 17.5
